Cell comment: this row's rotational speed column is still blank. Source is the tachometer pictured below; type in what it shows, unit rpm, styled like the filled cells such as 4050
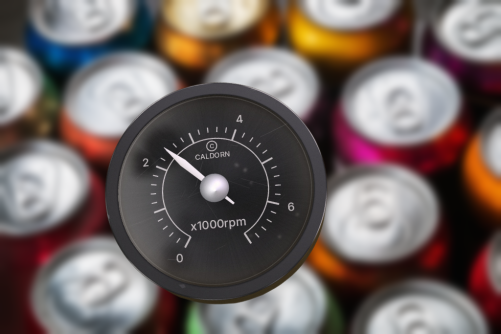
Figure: 2400
